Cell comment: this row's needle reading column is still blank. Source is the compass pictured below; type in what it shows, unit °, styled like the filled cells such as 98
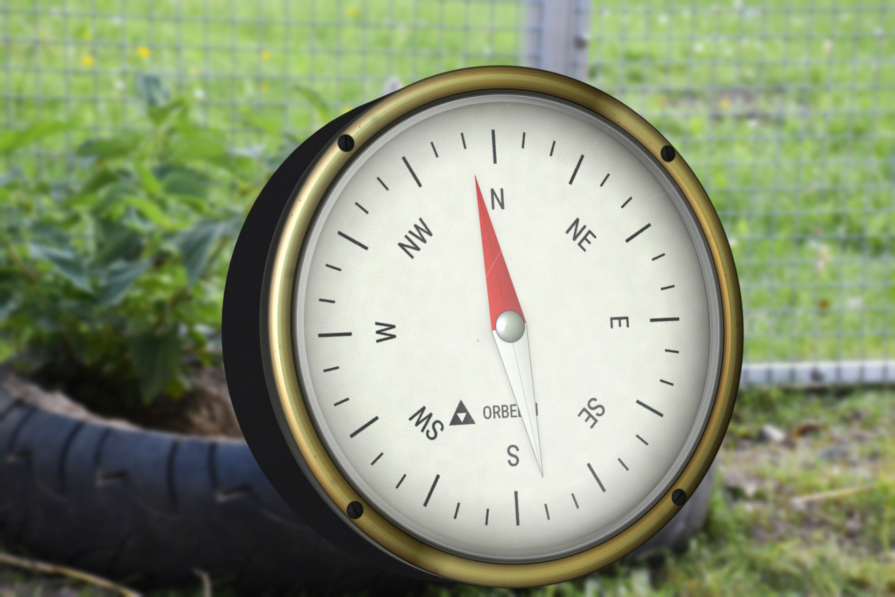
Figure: 350
